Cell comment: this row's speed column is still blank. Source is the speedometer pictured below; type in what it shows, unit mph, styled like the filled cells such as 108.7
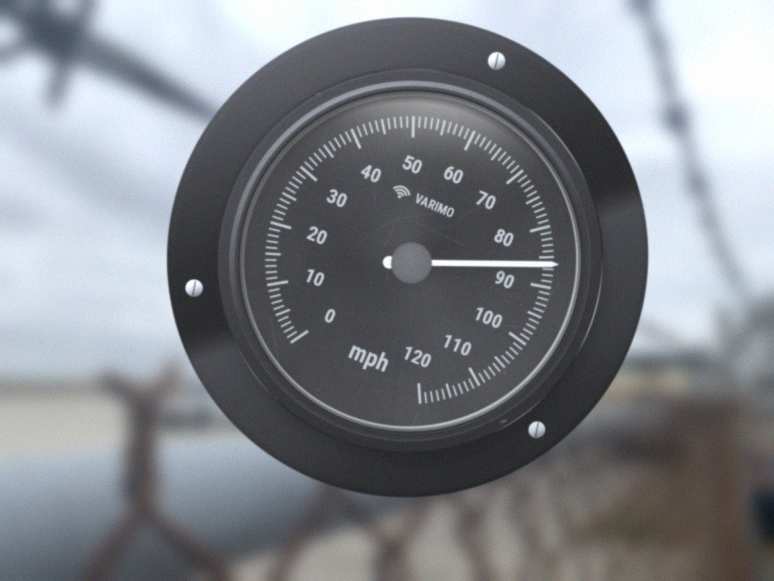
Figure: 86
